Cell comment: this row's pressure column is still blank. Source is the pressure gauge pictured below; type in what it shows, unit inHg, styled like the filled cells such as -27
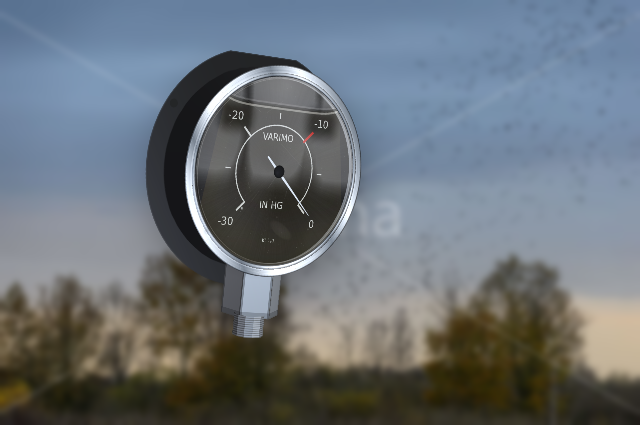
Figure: 0
